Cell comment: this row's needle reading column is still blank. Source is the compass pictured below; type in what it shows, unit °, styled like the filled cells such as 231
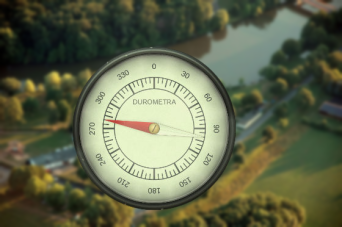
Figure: 280
